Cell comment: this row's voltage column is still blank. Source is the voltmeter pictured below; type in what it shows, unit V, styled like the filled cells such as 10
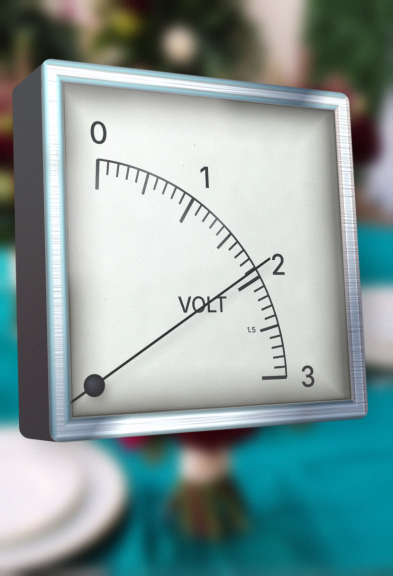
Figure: 1.9
